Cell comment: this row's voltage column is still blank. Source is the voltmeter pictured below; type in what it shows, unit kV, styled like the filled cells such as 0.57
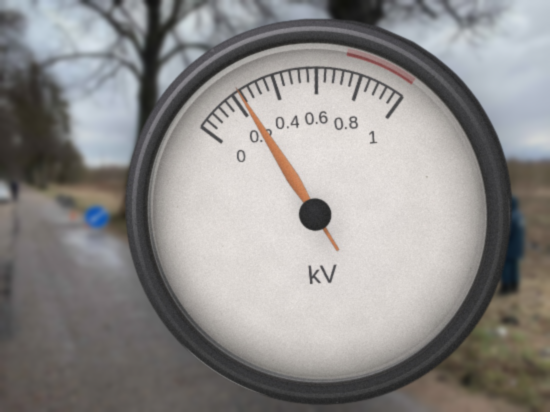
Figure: 0.24
